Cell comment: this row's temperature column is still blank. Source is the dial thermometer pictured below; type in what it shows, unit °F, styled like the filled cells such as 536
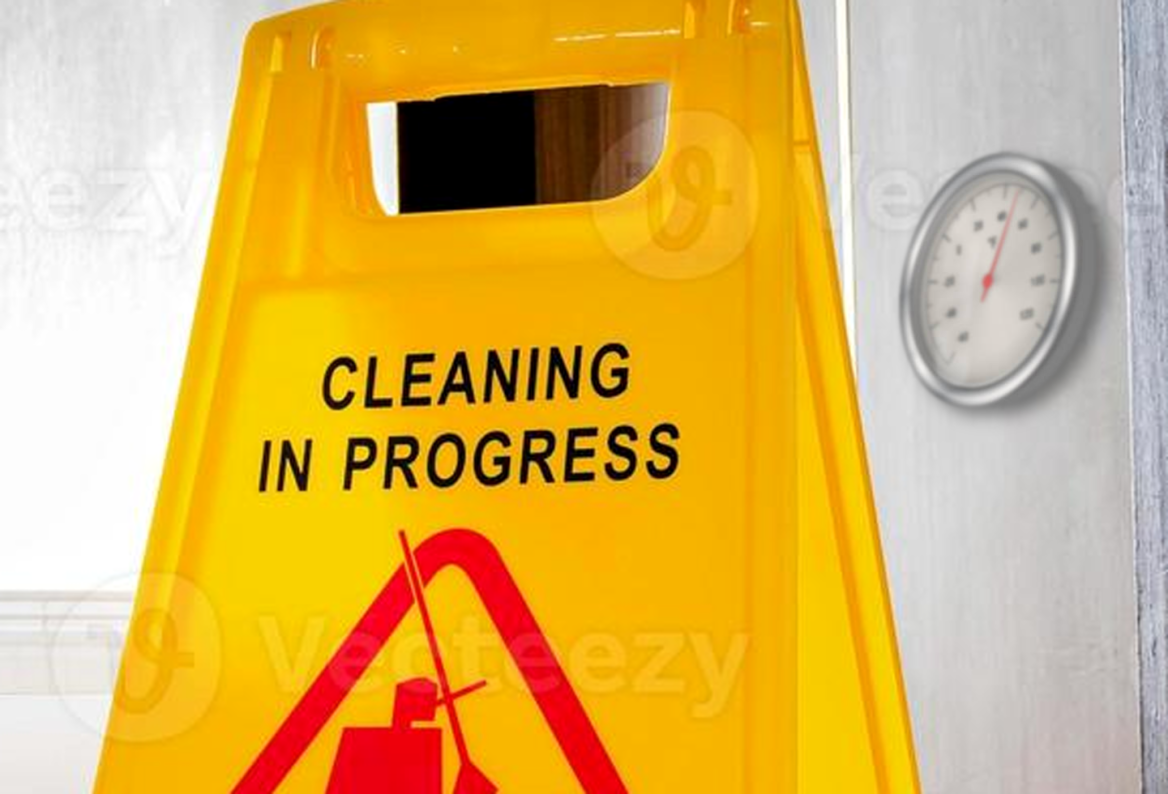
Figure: 50
